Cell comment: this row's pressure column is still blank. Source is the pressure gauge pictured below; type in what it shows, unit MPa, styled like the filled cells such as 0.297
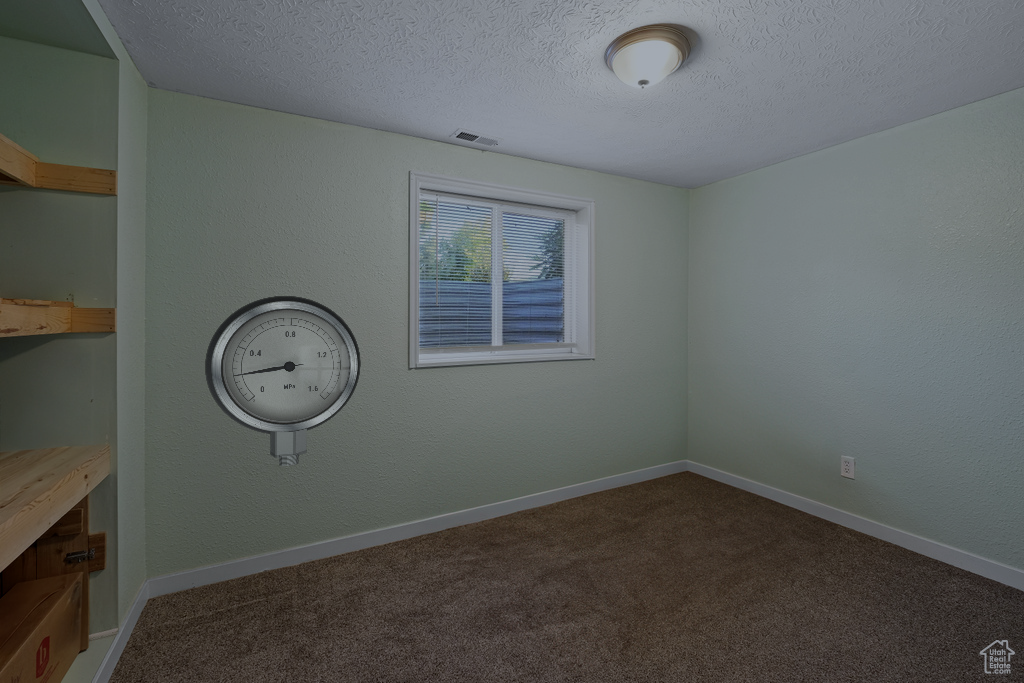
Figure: 0.2
